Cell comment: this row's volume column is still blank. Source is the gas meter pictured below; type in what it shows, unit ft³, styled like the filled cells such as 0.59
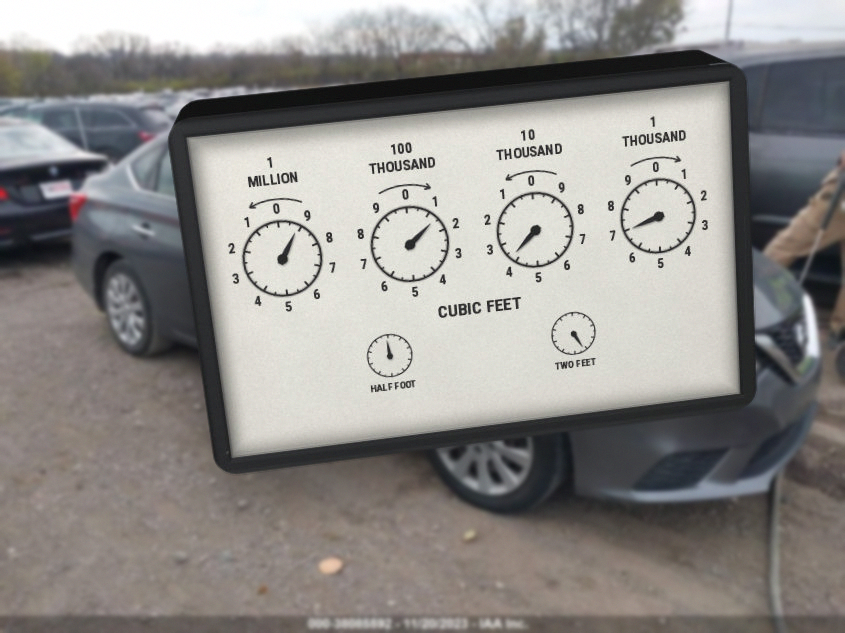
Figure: 913700
